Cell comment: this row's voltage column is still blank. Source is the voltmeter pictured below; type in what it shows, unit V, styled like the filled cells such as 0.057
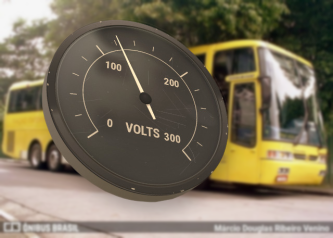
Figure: 120
